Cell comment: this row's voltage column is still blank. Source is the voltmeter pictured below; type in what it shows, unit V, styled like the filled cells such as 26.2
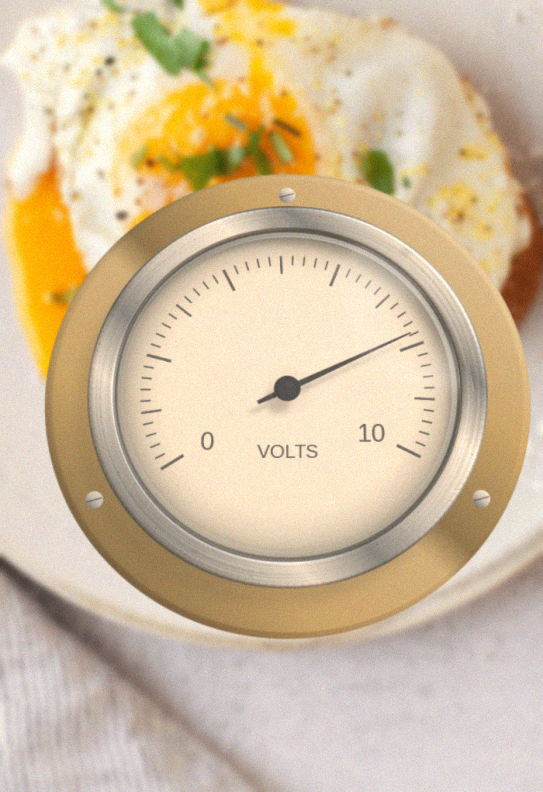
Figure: 7.8
